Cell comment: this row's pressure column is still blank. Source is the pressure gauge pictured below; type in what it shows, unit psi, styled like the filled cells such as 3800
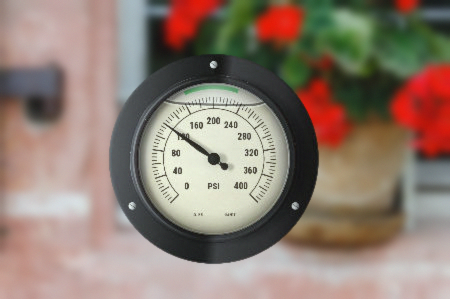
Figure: 120
